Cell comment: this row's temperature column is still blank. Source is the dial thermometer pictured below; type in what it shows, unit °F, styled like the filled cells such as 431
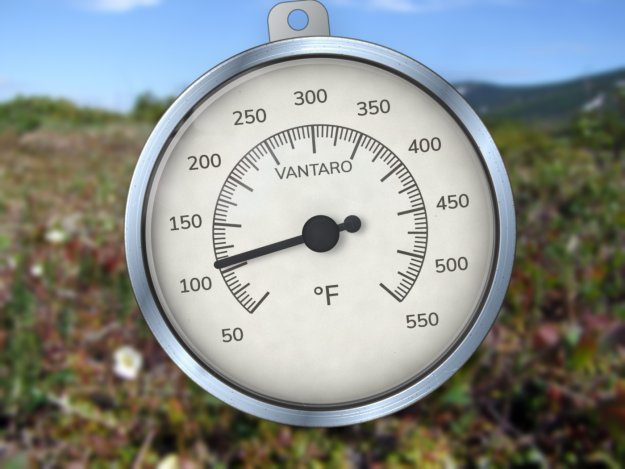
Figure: 110
